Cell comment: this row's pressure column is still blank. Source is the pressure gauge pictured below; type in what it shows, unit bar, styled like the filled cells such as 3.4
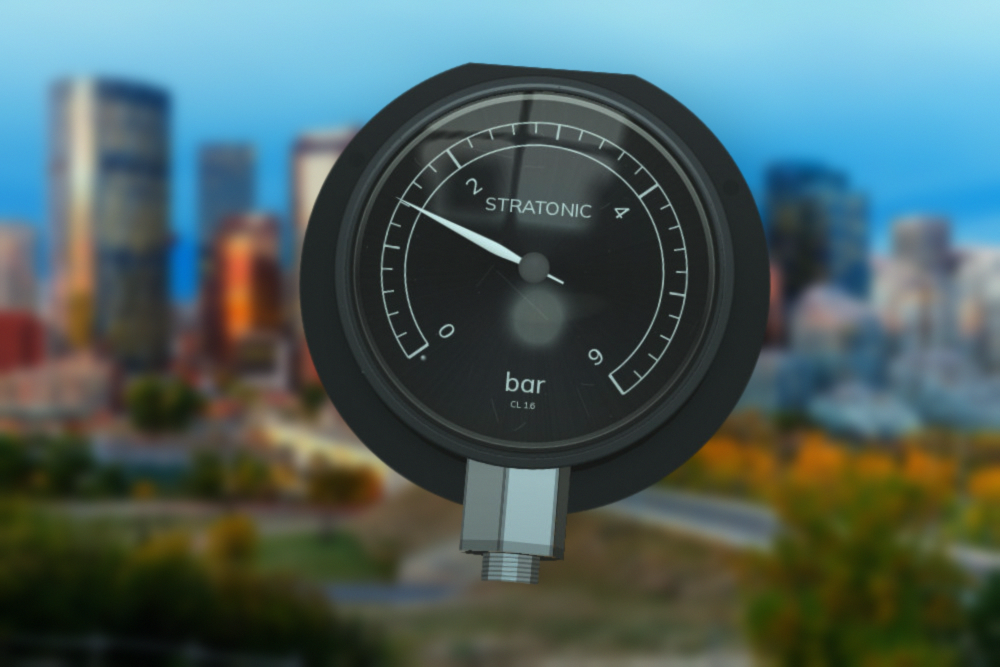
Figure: 1.4
